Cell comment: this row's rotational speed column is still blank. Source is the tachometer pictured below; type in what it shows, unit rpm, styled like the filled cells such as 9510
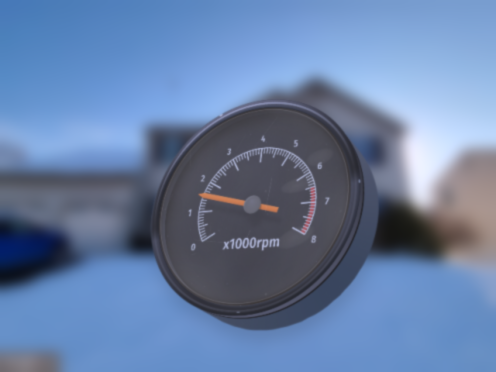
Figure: 1500
